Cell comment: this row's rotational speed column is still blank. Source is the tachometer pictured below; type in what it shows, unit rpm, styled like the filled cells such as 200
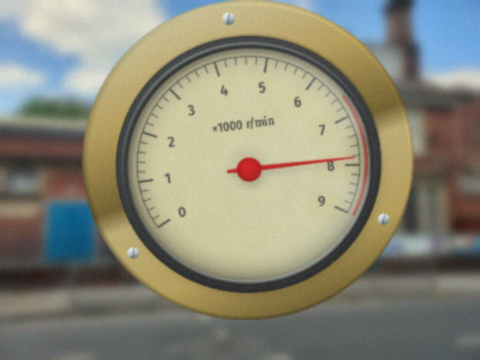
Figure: 7800
